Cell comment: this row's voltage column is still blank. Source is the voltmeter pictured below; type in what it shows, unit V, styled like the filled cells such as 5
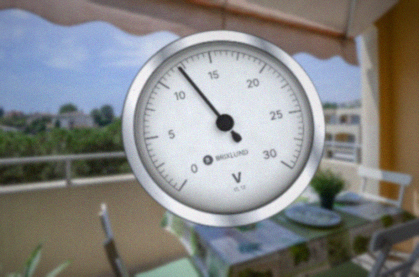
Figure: 12
